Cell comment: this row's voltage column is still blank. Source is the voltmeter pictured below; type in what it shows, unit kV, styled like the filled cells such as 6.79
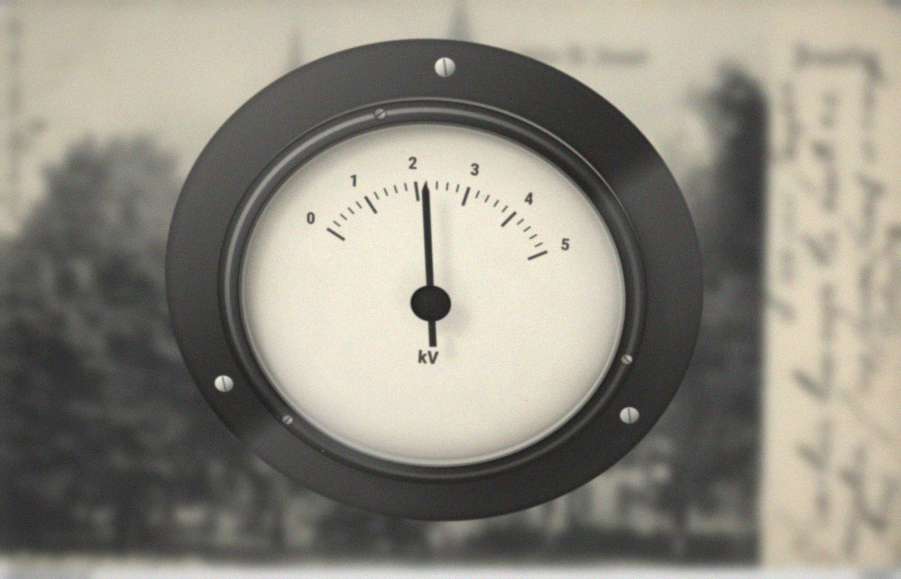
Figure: 2.2
